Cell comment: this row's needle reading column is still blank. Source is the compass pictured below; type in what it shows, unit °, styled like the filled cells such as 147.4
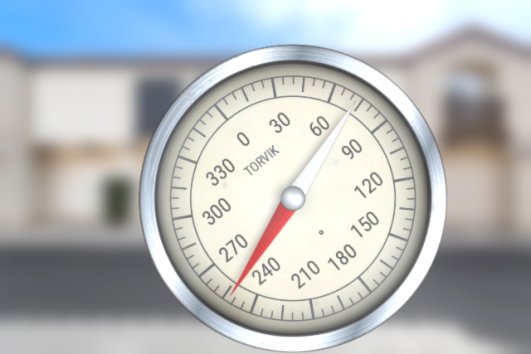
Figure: 252.5
